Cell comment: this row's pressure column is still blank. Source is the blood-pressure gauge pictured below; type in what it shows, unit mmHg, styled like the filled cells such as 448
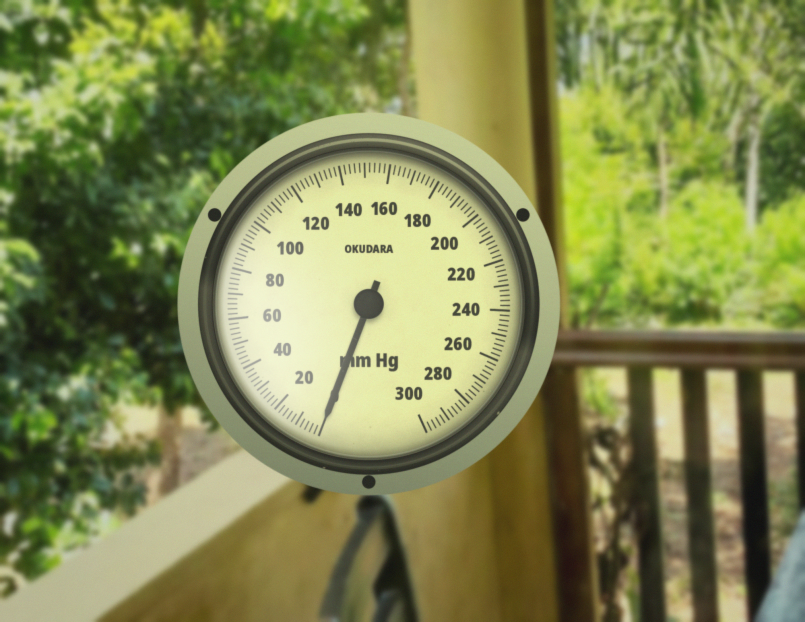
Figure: 0
